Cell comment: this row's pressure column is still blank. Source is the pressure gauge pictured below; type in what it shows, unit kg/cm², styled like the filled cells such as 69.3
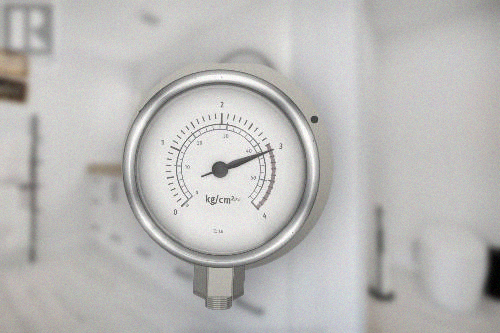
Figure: 3
